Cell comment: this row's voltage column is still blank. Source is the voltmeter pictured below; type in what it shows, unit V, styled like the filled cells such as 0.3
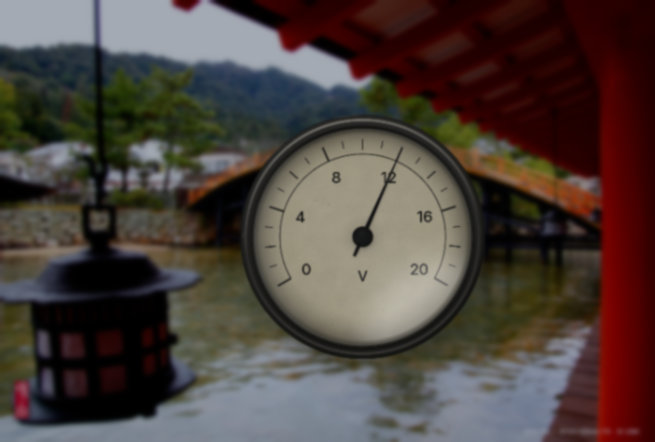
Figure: 12
